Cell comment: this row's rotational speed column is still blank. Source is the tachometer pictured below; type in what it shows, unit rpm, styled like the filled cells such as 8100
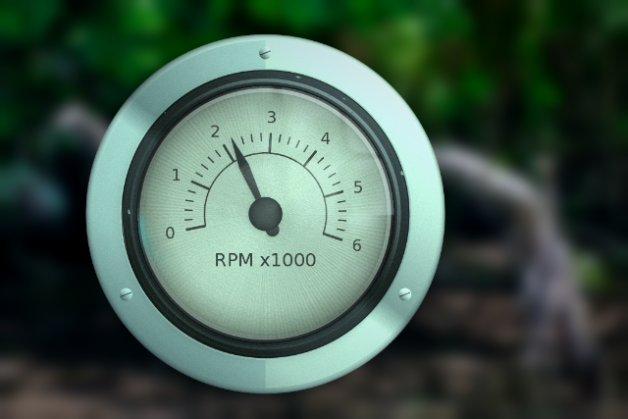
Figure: 2200
